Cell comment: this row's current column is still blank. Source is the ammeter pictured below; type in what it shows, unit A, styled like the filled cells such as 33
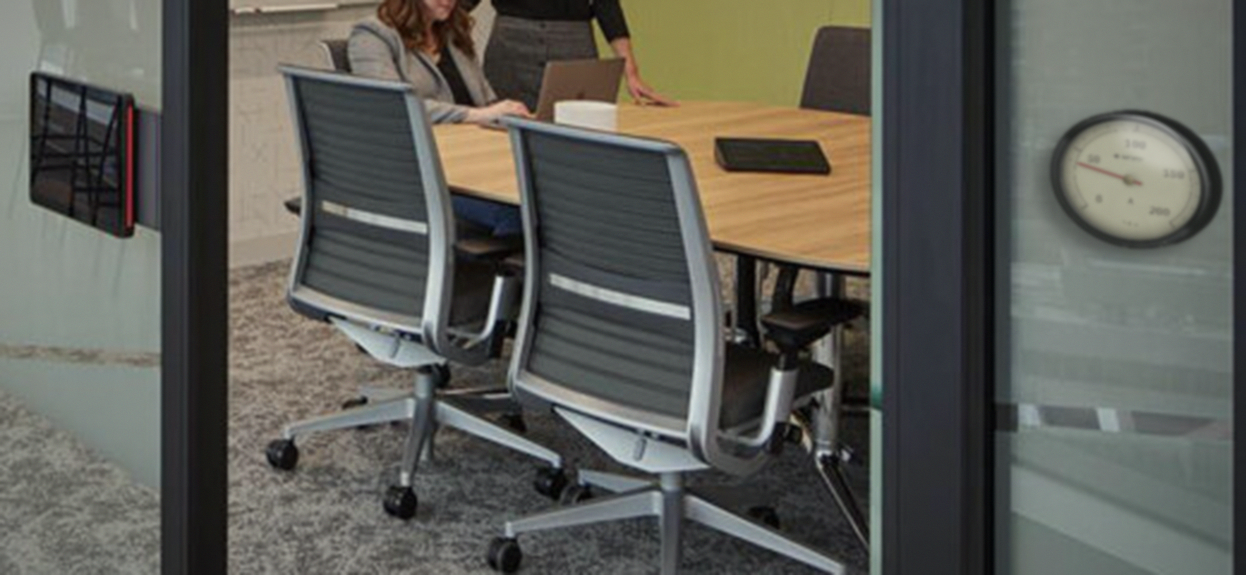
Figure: 40
